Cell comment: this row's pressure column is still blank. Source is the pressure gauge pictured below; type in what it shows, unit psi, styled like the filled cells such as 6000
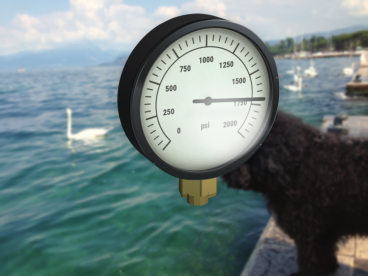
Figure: 1700
